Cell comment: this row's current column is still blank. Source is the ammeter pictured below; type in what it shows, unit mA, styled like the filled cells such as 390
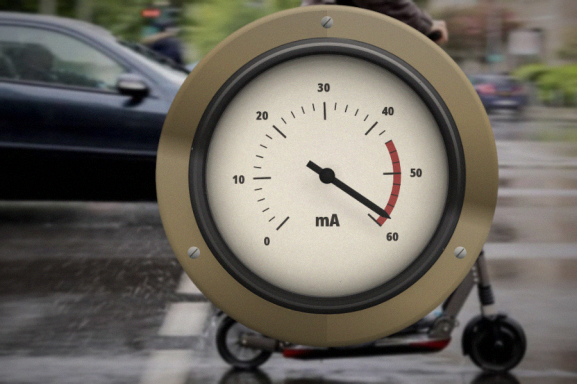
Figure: 58
